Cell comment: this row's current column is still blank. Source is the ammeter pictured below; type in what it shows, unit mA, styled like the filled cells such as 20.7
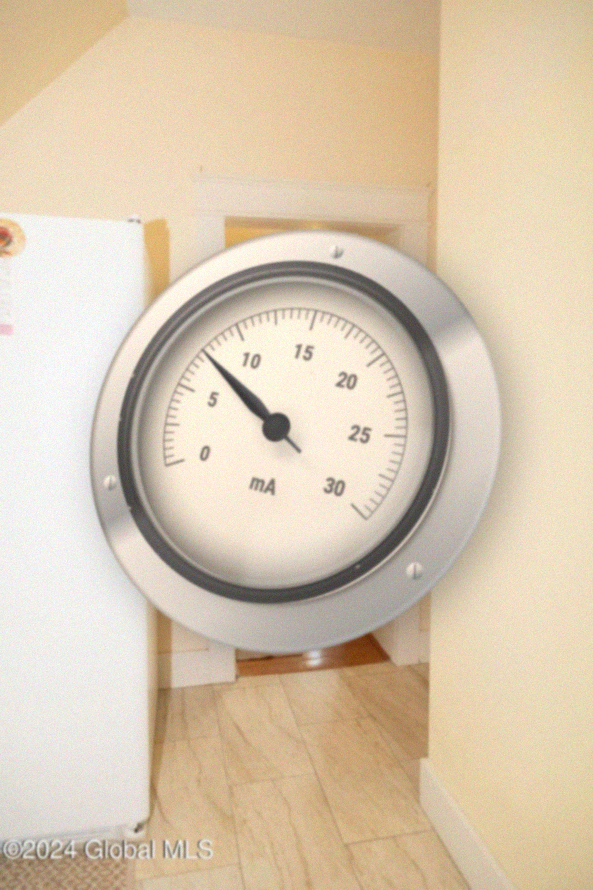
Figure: 7.5
